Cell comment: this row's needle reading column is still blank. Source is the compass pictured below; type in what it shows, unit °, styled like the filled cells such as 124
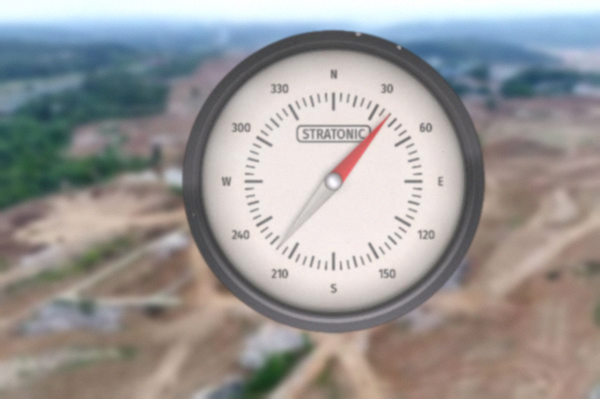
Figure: 40
